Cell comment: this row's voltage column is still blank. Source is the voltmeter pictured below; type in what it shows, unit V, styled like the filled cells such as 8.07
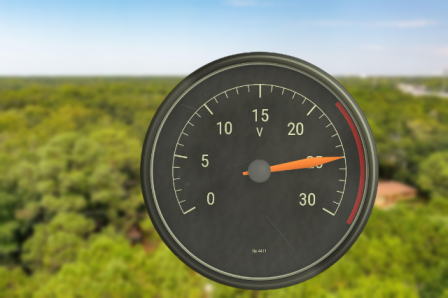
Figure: 25
